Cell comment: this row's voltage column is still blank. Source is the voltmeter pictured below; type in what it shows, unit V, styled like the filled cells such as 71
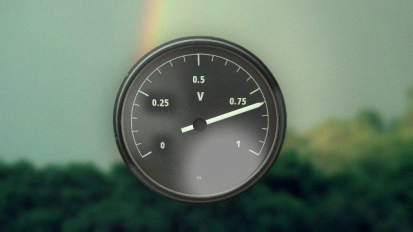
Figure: 0.8
